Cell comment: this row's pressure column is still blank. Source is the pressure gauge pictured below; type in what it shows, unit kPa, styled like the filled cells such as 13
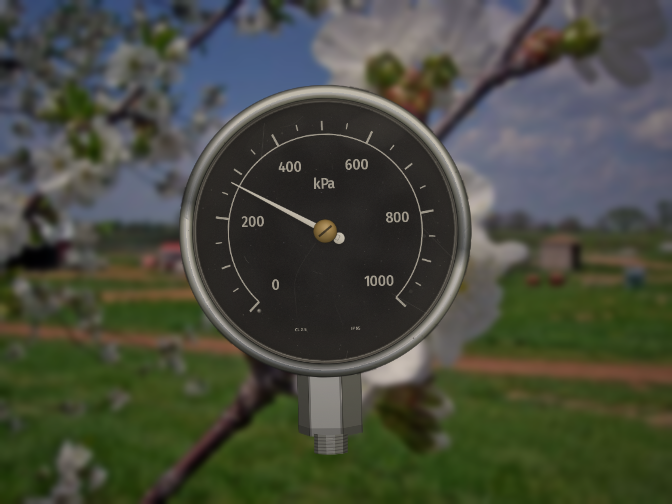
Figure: 275
